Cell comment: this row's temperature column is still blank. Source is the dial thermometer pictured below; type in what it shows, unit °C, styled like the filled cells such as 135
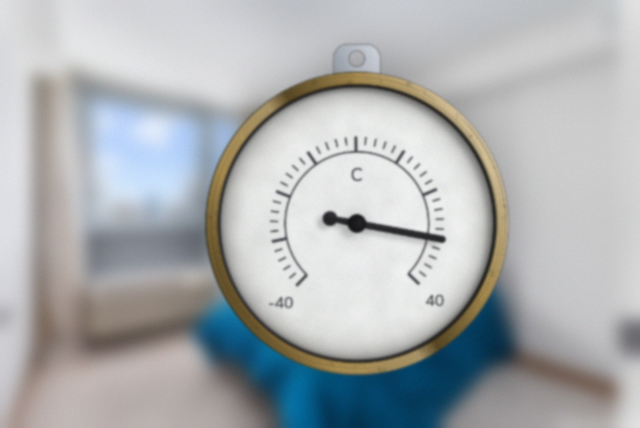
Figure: 30
